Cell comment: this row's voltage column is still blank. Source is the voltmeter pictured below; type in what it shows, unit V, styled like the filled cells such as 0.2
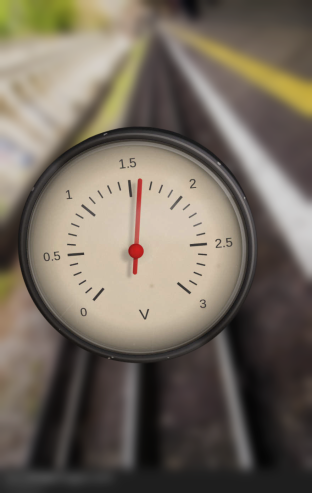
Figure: 1.6
